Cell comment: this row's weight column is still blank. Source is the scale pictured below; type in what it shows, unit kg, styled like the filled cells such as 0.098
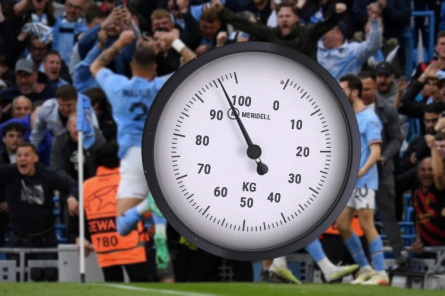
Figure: 96
